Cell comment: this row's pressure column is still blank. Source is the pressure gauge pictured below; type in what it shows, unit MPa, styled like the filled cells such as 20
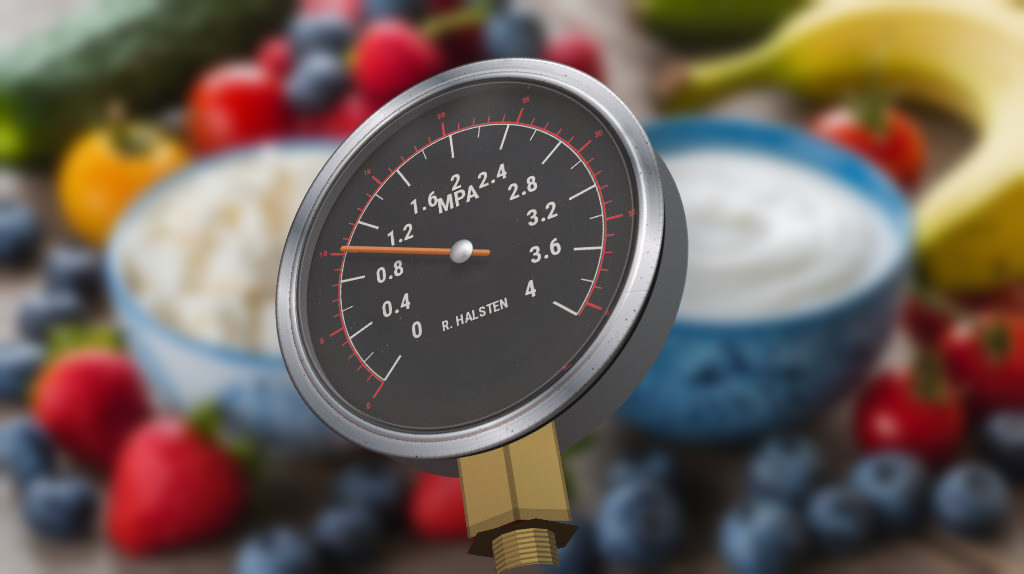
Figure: 1
